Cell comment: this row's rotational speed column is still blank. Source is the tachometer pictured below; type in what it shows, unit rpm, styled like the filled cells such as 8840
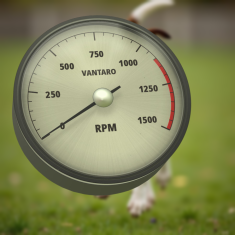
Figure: 0
